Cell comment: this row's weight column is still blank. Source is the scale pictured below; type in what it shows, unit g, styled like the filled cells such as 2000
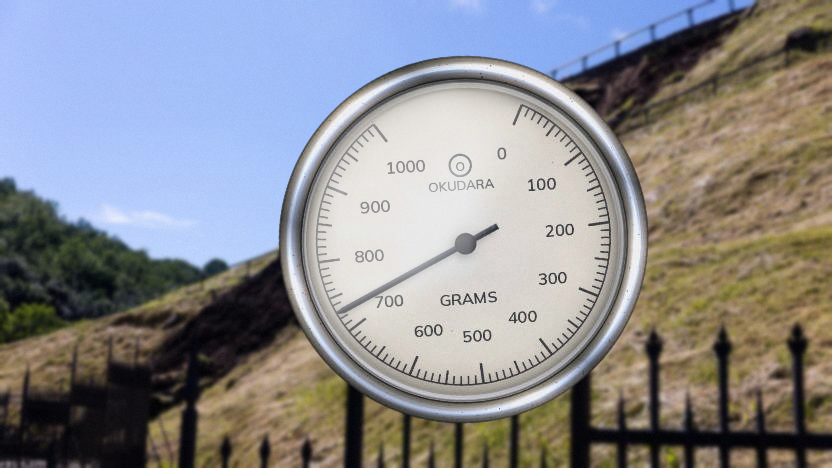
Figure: 730
